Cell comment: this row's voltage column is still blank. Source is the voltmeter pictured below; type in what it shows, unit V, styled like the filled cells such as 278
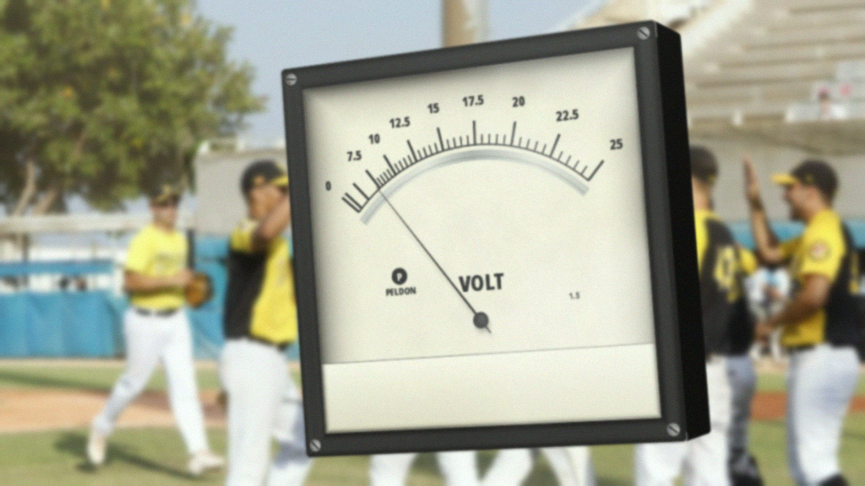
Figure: 7.5
